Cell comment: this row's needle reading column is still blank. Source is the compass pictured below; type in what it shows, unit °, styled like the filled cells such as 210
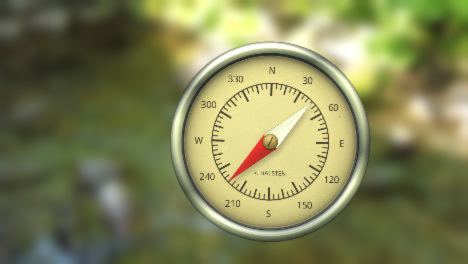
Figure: 225
